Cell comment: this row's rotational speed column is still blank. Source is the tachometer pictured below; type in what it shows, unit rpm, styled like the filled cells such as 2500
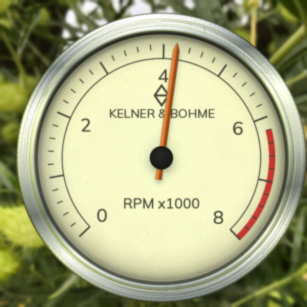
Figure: 4200
